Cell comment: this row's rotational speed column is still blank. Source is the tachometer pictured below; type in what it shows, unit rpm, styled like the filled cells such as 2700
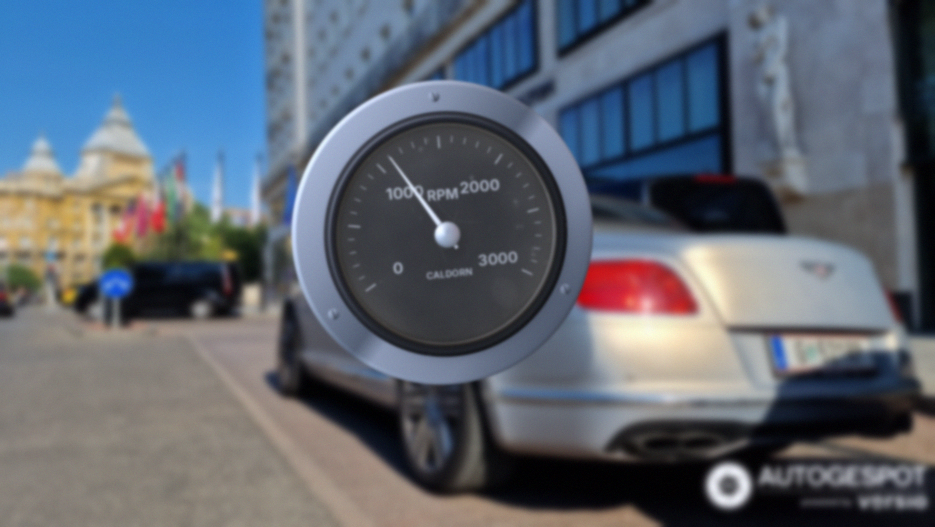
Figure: 1100
